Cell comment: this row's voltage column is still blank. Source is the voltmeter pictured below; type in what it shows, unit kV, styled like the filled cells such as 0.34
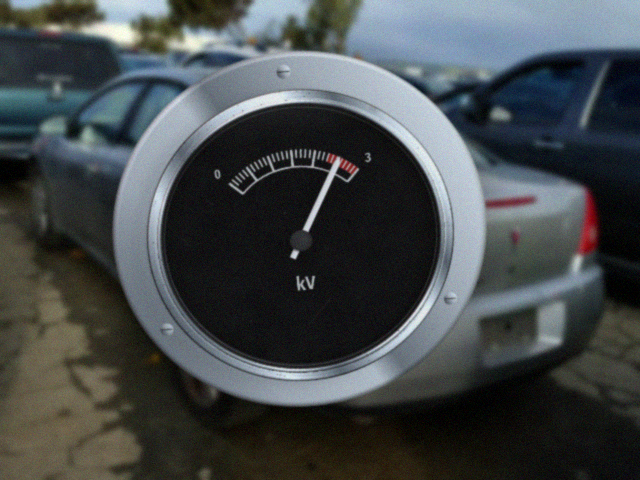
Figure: 2.5
